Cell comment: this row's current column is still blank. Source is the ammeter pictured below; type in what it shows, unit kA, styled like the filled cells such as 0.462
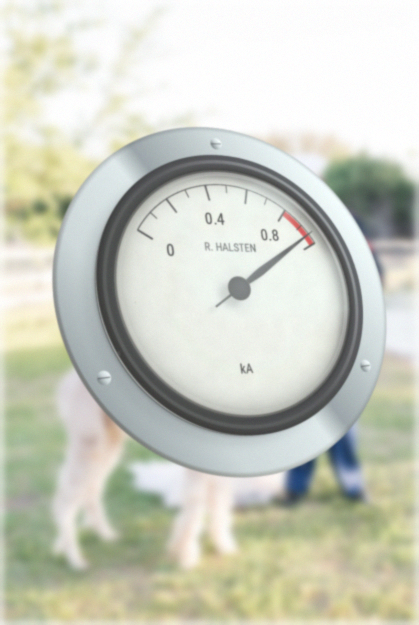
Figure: 0.95
